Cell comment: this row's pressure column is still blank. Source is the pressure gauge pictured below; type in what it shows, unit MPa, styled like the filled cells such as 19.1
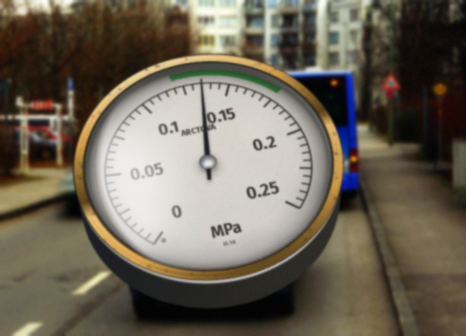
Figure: 0.135
